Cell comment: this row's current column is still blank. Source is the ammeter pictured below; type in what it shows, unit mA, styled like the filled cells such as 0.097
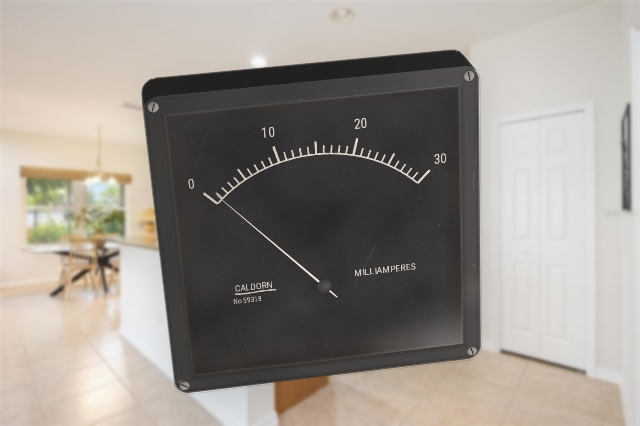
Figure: 1
